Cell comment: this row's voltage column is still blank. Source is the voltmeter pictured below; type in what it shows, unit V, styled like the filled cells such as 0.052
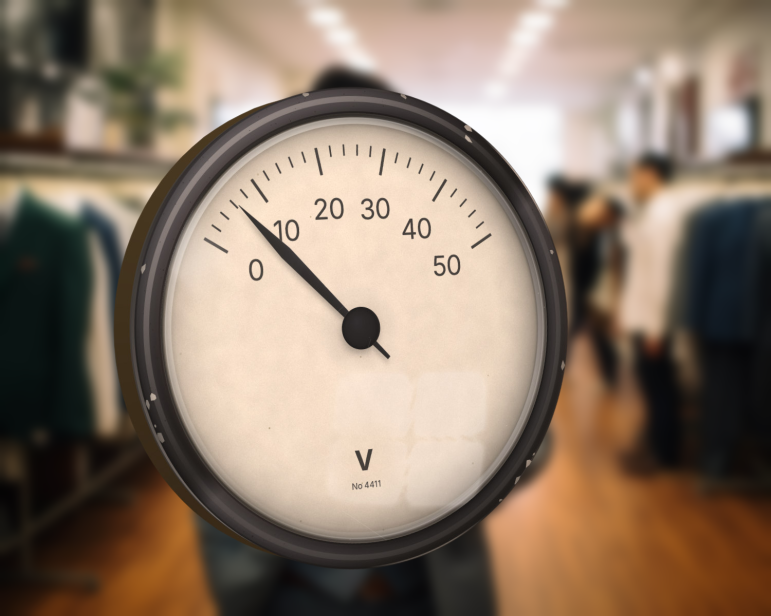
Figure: 6
